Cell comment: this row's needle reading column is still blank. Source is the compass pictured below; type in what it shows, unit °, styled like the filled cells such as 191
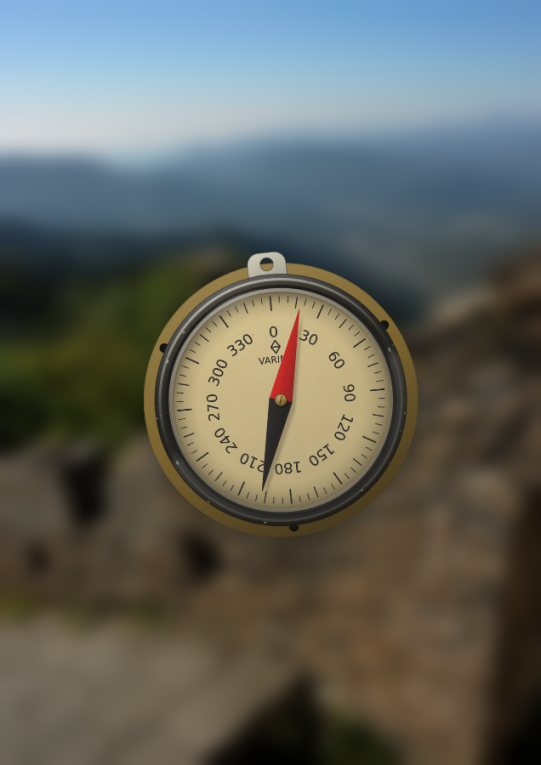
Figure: 17.5
